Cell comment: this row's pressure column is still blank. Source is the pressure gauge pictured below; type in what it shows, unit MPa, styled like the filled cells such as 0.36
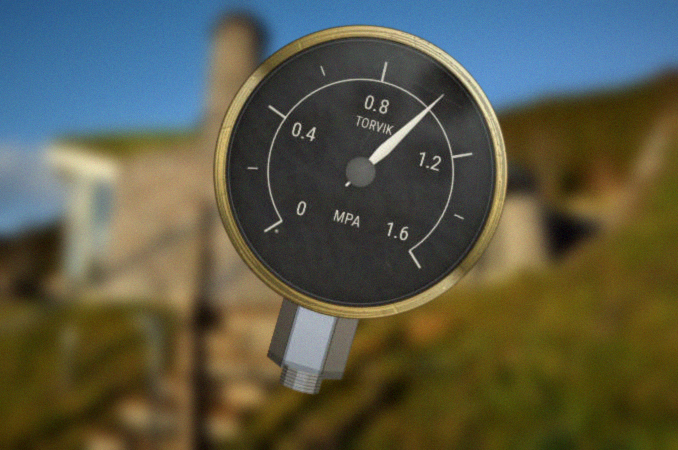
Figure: 1
